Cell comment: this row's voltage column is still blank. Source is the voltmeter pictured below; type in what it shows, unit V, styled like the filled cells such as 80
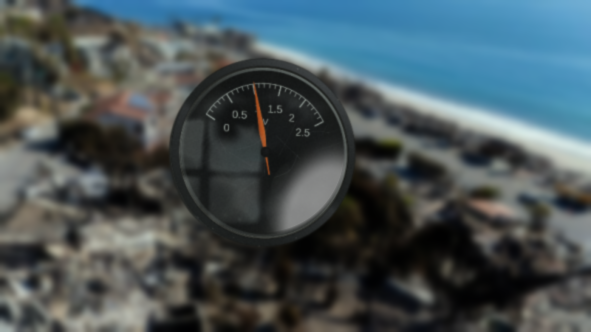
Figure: 1
